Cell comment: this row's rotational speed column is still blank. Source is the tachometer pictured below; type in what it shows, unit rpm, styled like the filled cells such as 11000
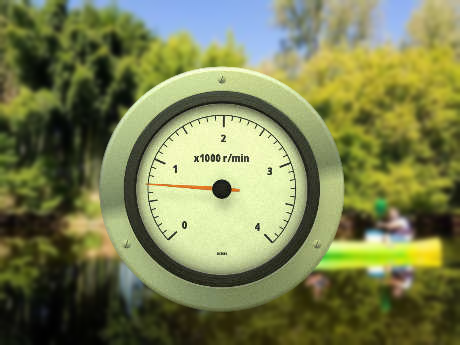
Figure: 700
